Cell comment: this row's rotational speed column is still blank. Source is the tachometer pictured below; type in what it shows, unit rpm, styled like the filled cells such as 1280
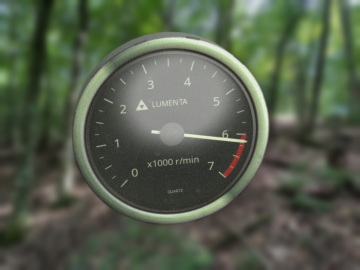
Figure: 6125
